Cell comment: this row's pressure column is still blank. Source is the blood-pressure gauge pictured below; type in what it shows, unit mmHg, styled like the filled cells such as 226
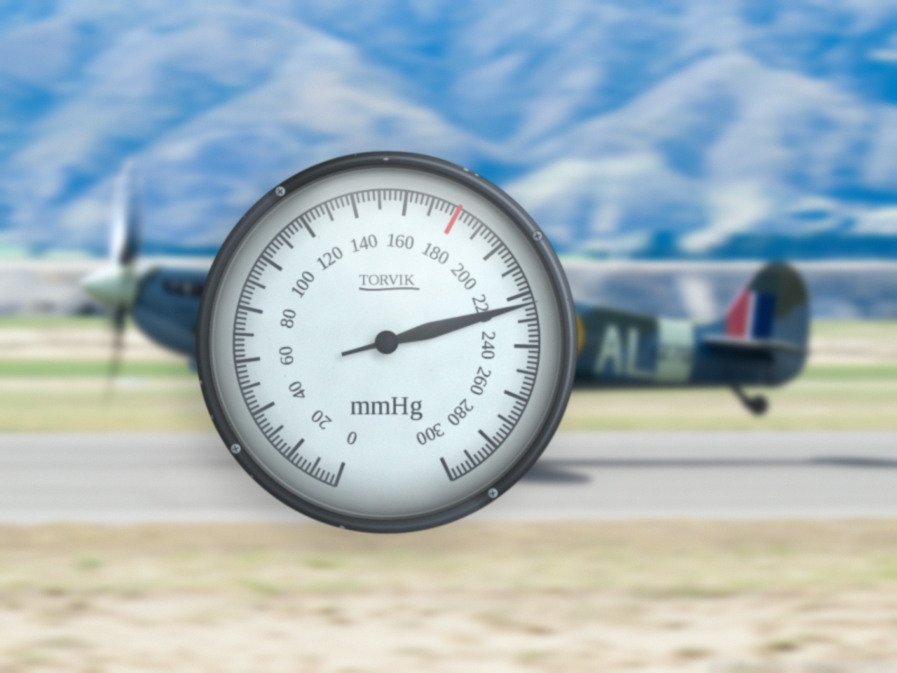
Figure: 224
